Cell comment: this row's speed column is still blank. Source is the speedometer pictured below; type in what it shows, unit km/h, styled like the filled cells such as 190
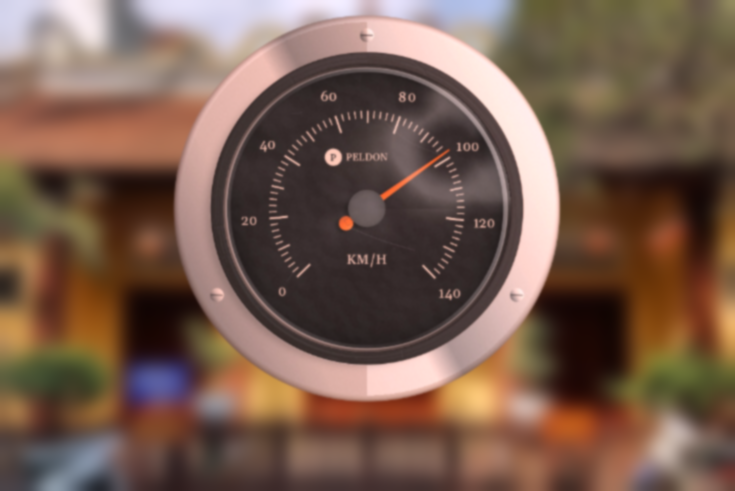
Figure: 98
